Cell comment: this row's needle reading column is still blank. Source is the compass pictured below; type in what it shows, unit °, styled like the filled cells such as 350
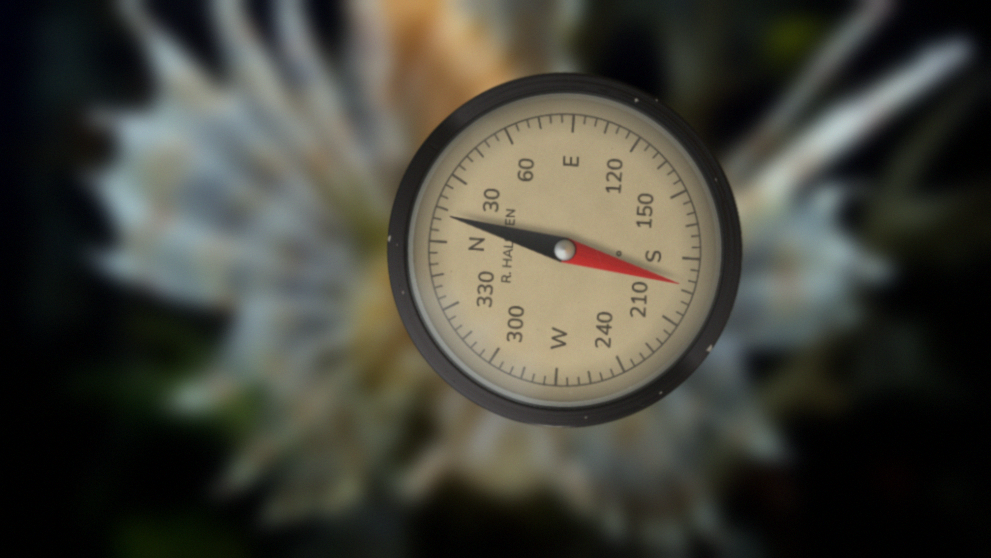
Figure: 192.5
